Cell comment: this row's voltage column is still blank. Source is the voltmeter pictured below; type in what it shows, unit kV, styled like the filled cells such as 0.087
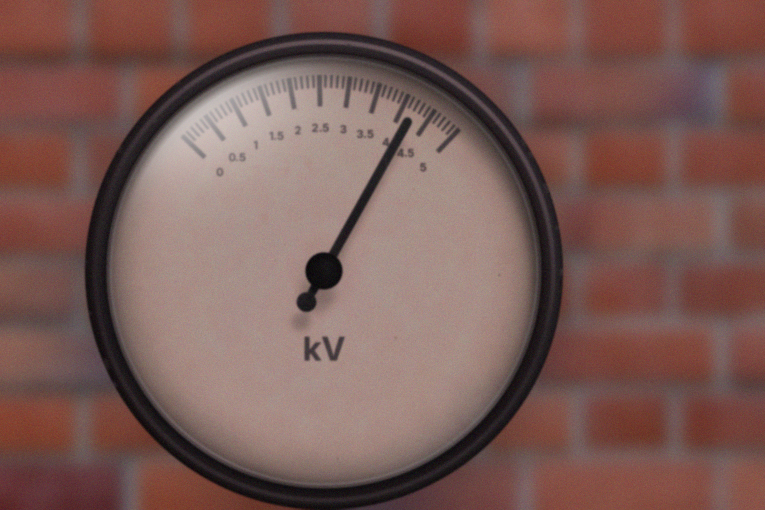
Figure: 4.2
